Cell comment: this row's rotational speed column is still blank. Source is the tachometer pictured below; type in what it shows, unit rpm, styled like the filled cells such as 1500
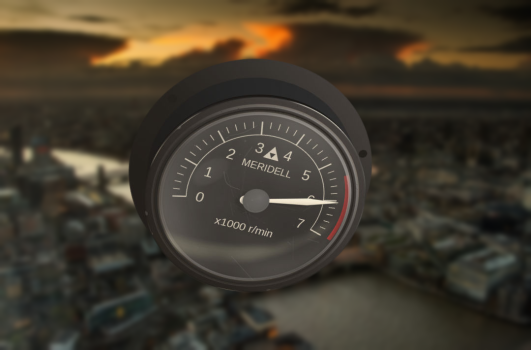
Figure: 6000
